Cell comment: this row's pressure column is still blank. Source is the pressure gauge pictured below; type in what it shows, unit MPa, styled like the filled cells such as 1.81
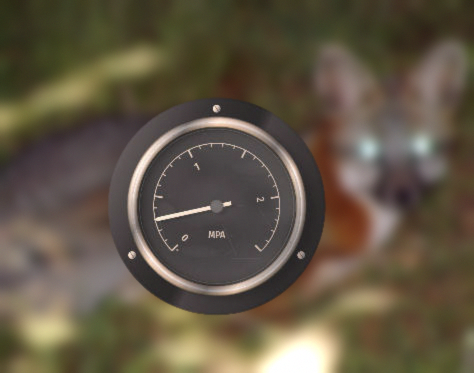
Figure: 0.3
